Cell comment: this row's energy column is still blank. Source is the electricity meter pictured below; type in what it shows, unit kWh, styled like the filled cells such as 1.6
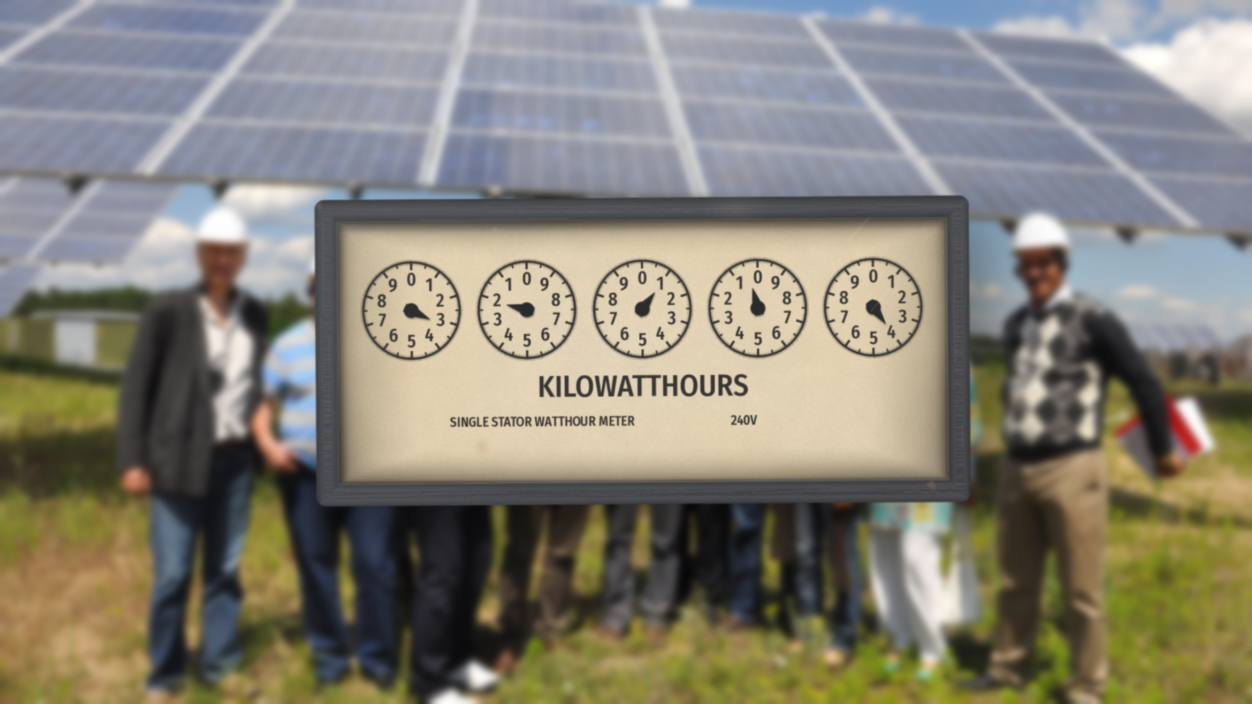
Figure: 32104
